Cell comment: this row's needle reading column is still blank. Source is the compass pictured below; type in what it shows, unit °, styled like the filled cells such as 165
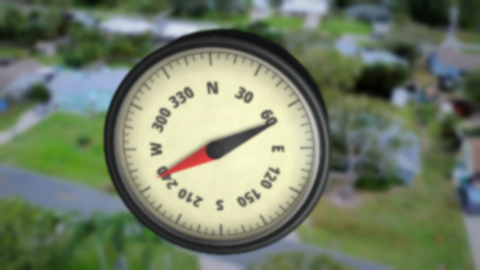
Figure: 245
